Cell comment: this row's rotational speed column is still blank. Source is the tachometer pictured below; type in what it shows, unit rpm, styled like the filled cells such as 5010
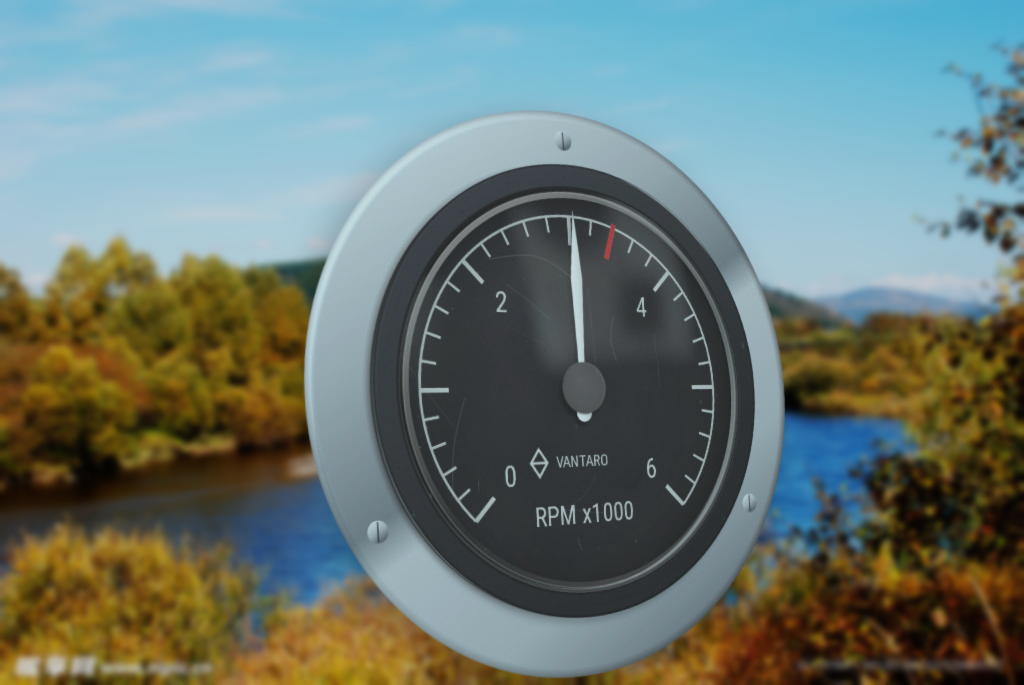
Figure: 3000
